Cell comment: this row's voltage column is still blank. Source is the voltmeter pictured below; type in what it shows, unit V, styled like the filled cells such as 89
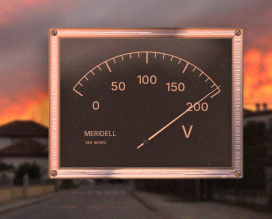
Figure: 195
